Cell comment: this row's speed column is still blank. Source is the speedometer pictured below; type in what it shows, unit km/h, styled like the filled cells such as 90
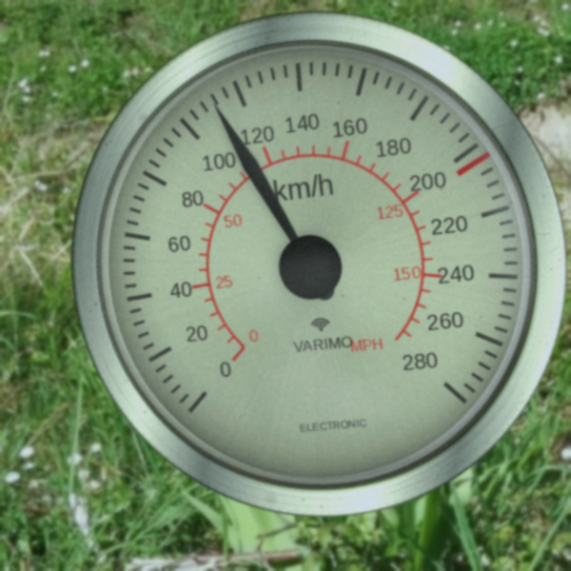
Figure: 112
